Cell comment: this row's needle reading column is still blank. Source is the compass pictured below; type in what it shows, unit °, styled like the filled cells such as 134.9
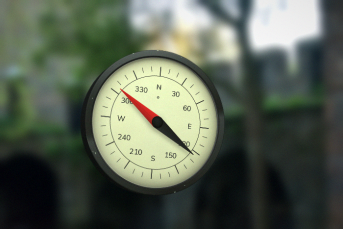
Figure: 305
